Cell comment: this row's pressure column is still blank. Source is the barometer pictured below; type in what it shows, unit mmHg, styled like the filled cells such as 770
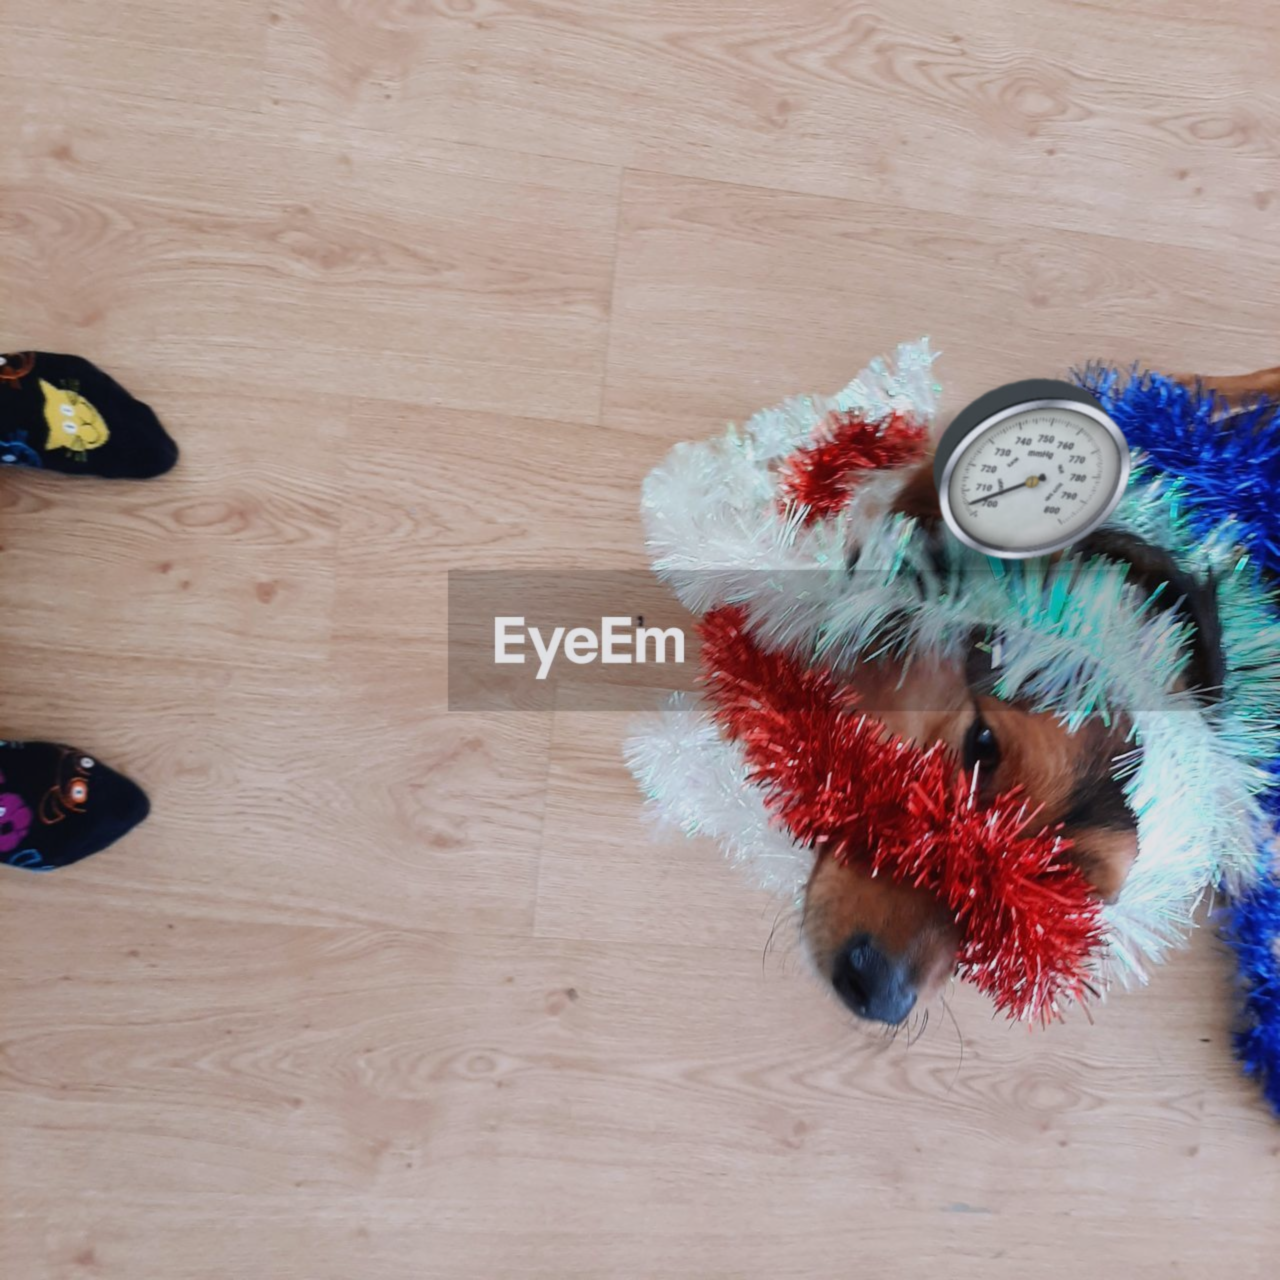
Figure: 705
